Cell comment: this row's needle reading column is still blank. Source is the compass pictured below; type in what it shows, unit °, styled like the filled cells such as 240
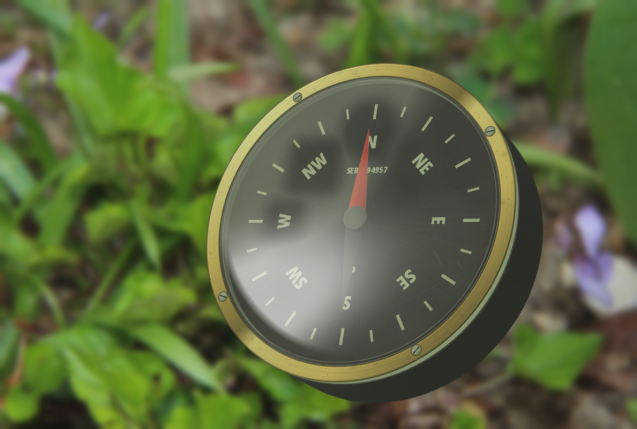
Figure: 0
